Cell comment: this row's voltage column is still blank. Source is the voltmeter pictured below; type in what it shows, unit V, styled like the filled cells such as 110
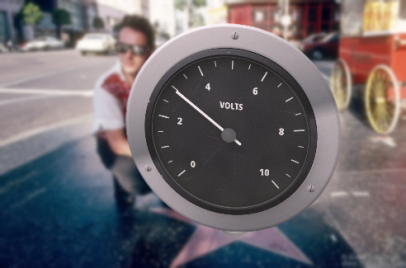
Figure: 3
